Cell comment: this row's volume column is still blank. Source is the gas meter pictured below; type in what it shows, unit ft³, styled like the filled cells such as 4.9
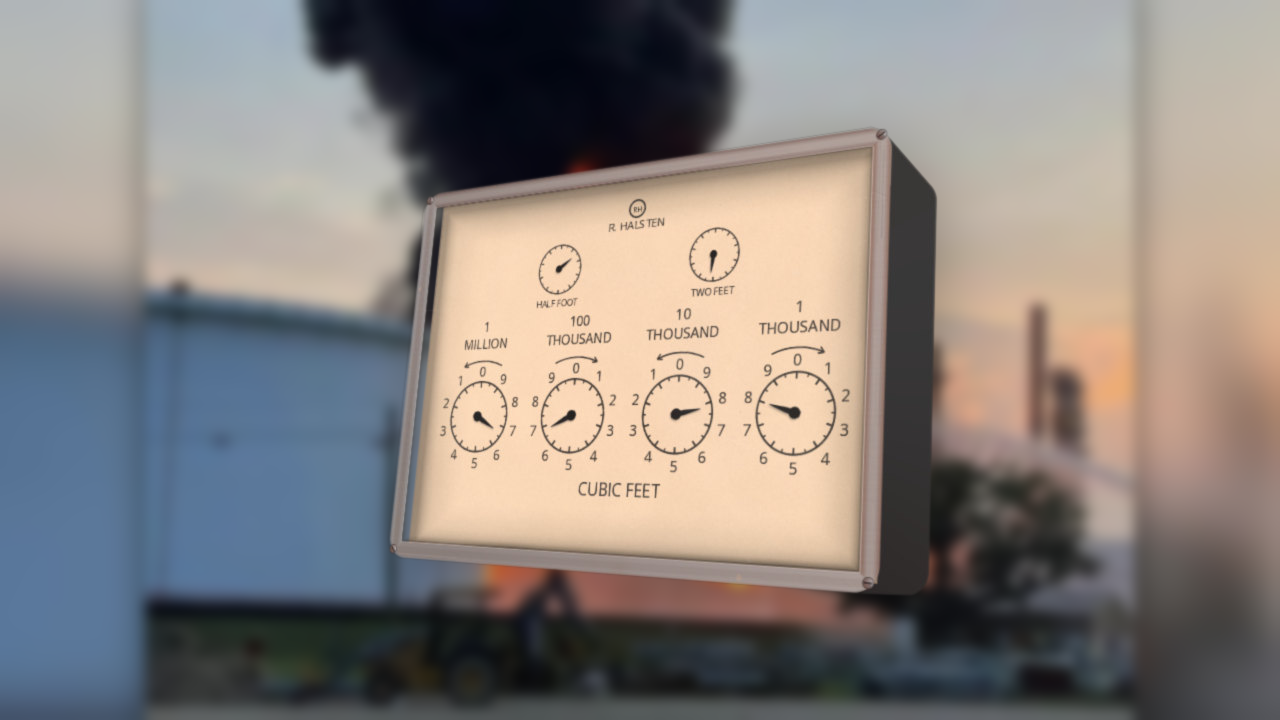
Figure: 667800
